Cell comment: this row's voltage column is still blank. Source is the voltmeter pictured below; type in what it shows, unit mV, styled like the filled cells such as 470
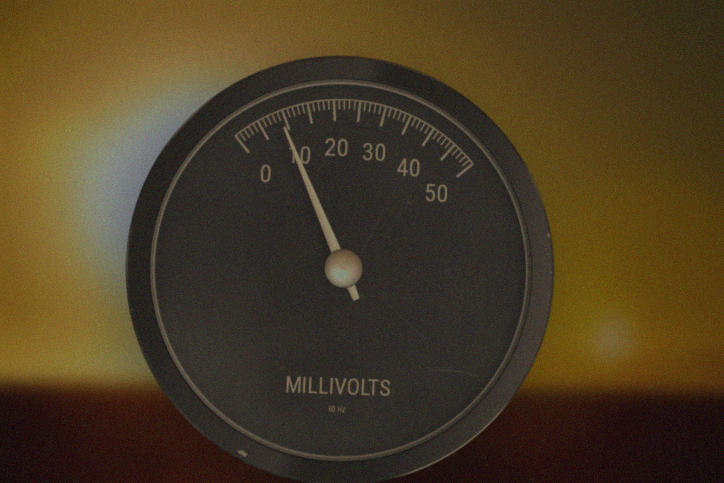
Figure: 9
